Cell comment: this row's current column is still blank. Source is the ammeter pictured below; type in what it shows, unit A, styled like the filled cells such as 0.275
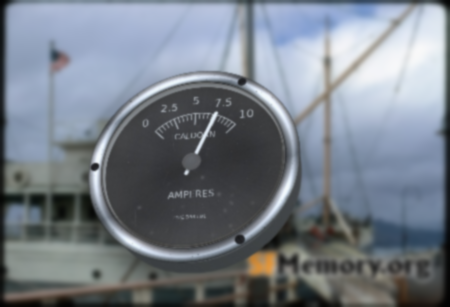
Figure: 7.5
